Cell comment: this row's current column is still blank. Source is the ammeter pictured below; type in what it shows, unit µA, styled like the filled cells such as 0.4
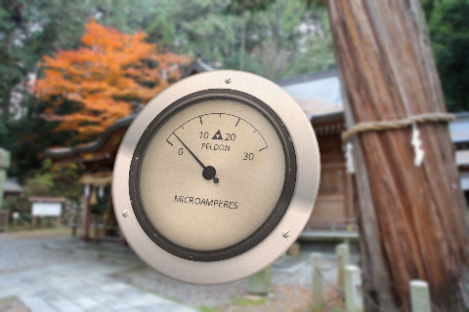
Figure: 2.5
